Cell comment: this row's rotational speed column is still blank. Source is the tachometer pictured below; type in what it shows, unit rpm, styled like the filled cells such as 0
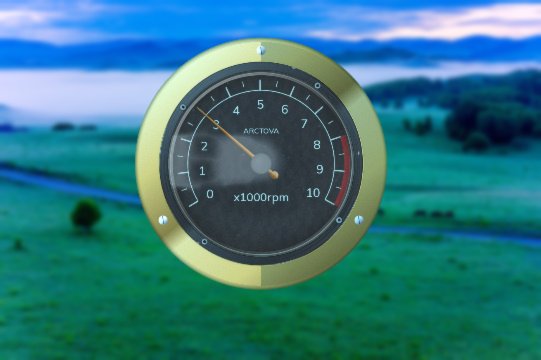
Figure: 3000
